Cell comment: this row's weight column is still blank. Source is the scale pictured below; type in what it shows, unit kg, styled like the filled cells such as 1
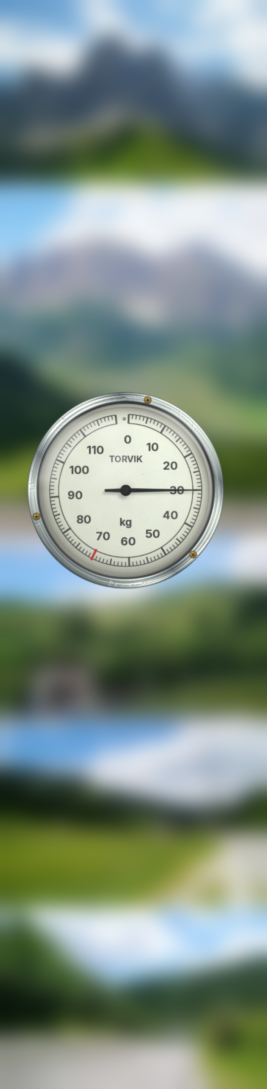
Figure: 30
